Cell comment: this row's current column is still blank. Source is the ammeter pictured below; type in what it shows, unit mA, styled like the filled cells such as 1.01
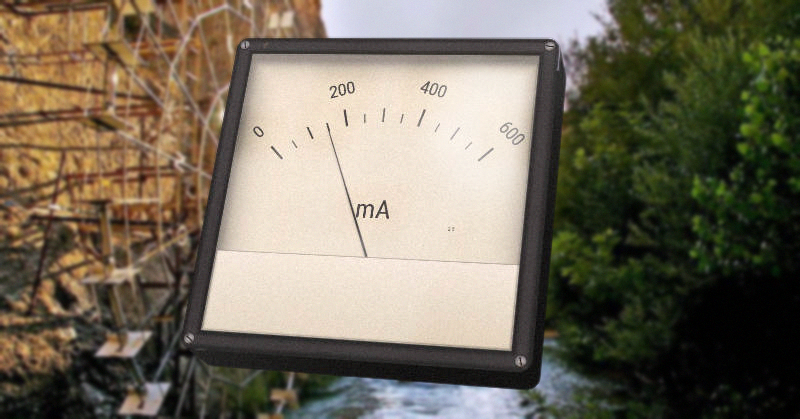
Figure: 150
